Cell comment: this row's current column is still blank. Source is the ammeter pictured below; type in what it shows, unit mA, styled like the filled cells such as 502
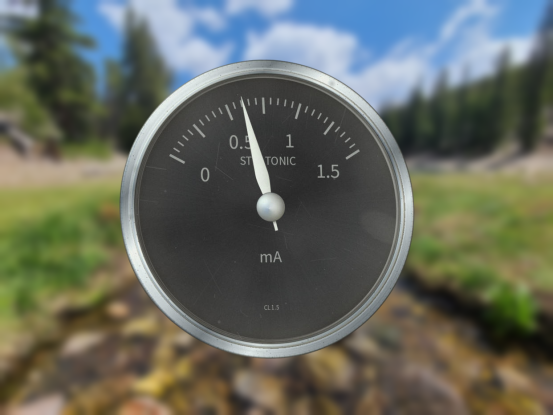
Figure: 0.6
